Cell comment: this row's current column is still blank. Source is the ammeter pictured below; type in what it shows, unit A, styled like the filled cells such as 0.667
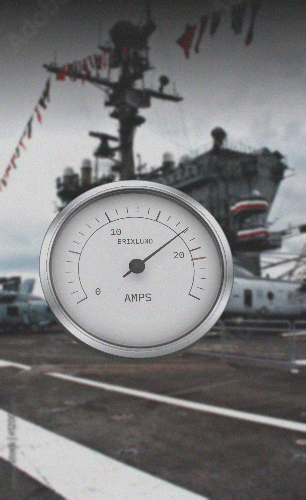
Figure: 18
